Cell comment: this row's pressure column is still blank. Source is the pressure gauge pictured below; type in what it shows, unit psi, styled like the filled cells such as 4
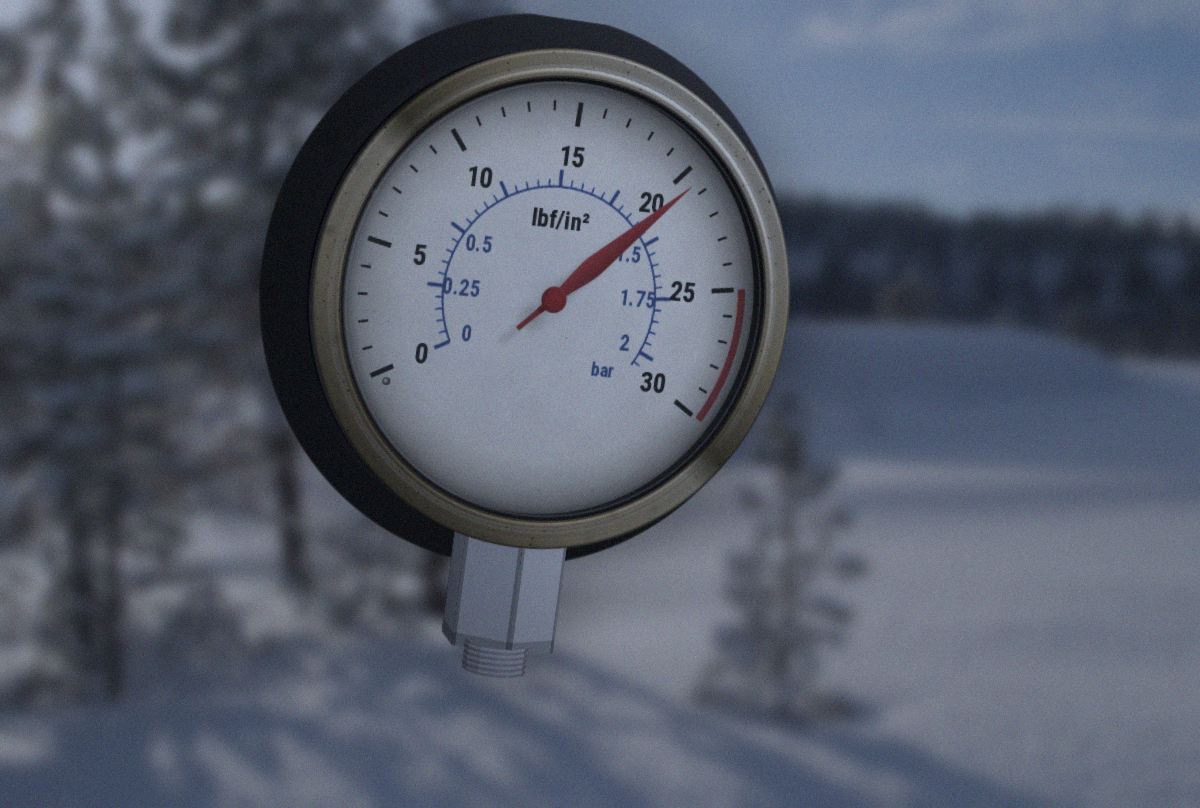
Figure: 20.5
